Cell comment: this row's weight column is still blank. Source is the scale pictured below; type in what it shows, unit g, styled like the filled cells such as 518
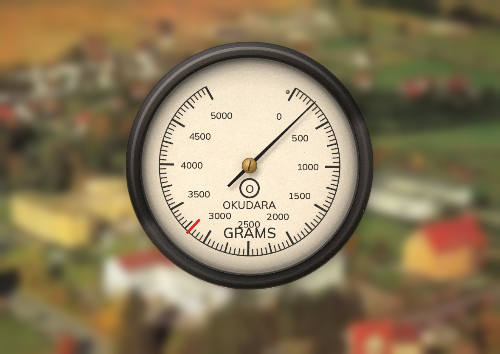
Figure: 250
